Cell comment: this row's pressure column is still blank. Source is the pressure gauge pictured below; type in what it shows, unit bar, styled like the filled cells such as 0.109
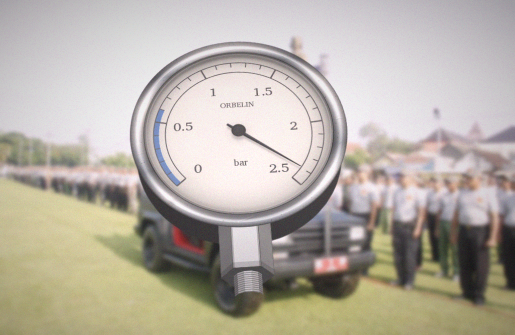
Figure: 2.4
